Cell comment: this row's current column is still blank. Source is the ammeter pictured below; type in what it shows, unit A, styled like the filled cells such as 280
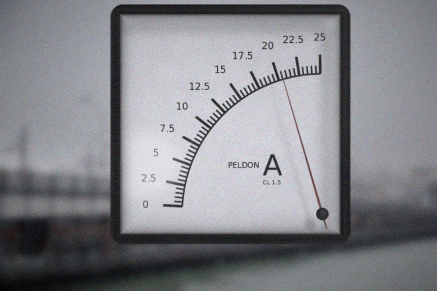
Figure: 20.5
